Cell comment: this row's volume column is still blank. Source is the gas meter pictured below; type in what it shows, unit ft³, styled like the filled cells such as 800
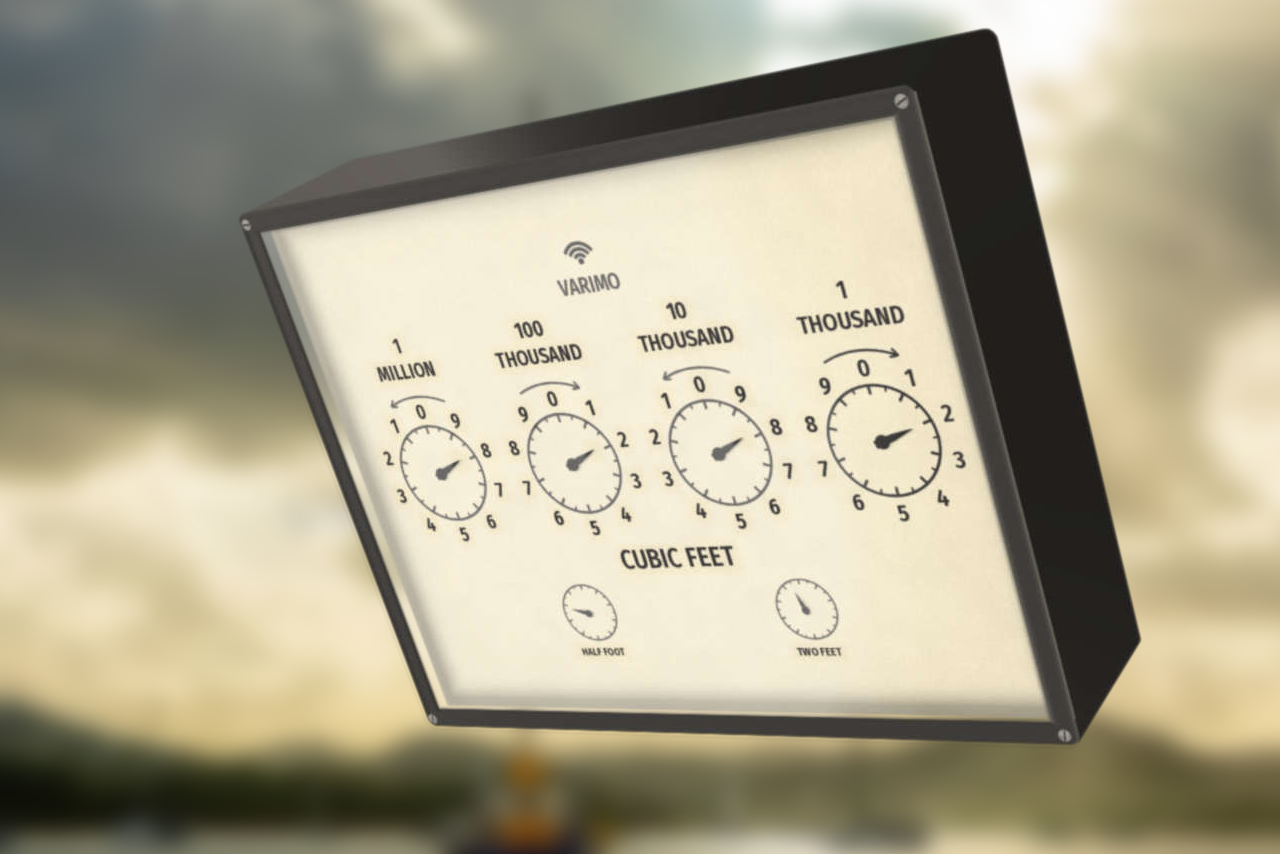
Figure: 818200
